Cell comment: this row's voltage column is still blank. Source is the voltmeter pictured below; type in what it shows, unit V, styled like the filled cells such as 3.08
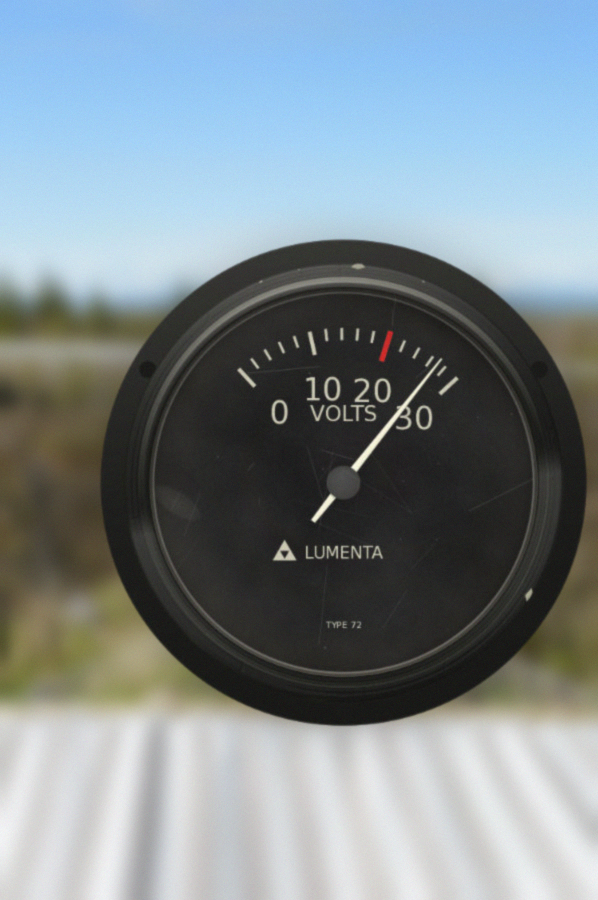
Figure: 27
